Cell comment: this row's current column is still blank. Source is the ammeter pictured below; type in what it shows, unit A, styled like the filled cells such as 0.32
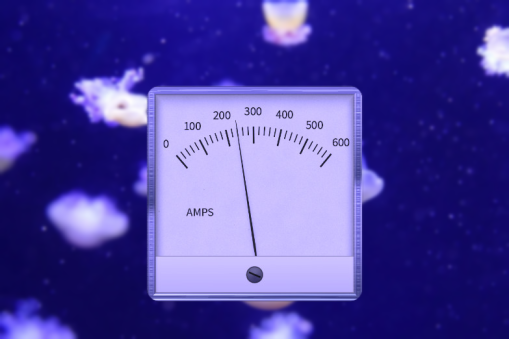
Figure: 240
